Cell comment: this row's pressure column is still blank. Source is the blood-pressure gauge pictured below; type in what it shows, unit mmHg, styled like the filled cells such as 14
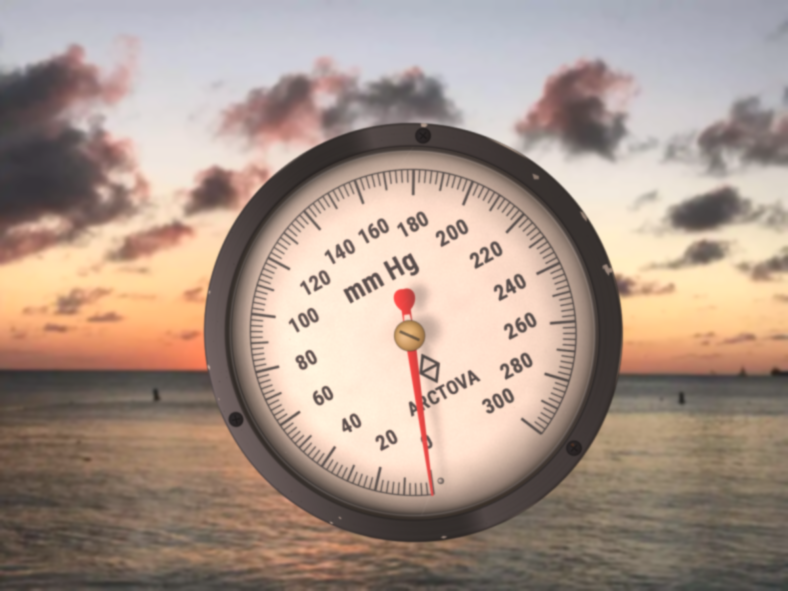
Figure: 0
